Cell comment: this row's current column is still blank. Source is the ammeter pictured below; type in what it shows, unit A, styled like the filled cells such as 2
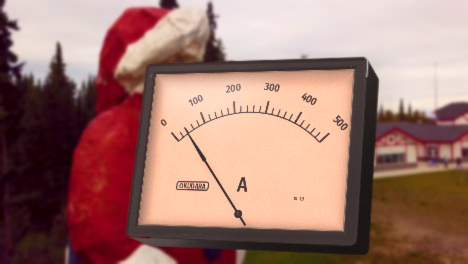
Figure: 40
